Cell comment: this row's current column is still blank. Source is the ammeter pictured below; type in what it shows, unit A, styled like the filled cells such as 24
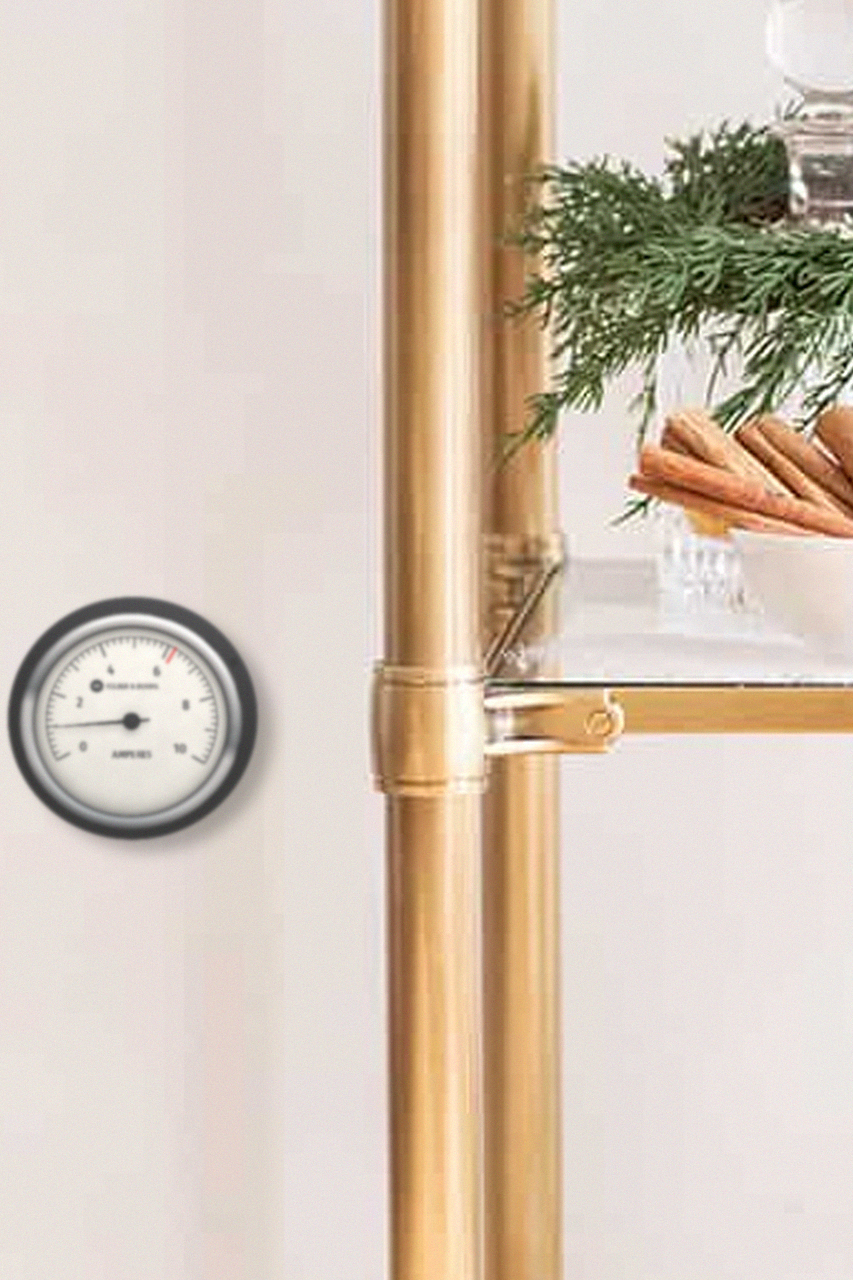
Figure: 1
